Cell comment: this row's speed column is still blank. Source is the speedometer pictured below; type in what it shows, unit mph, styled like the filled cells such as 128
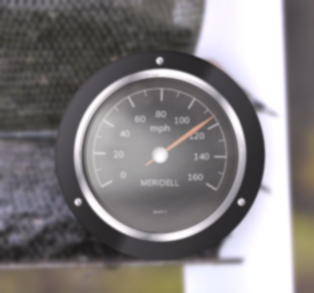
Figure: 115
